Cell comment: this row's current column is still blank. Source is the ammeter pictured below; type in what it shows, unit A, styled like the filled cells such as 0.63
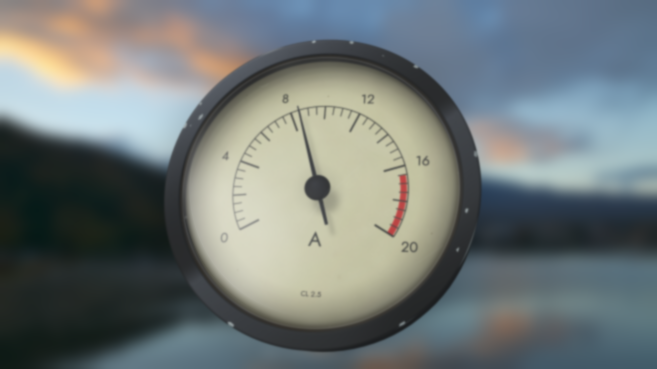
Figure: 8.5
